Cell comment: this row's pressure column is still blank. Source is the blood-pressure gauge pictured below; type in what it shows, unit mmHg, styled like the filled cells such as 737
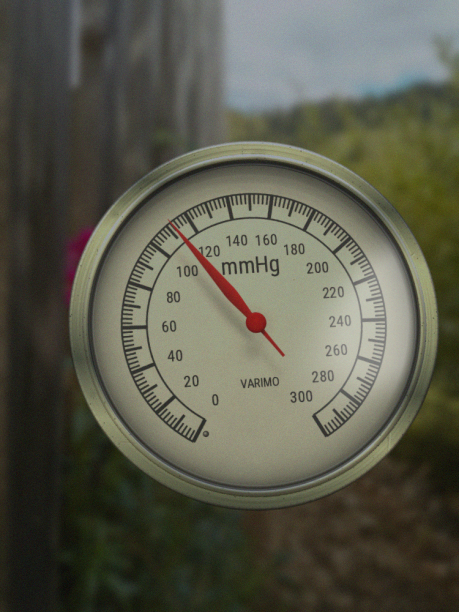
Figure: 112
